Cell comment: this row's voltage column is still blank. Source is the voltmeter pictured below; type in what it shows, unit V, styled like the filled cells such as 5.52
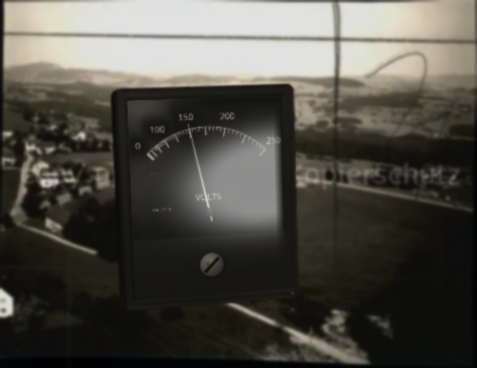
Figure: 150
